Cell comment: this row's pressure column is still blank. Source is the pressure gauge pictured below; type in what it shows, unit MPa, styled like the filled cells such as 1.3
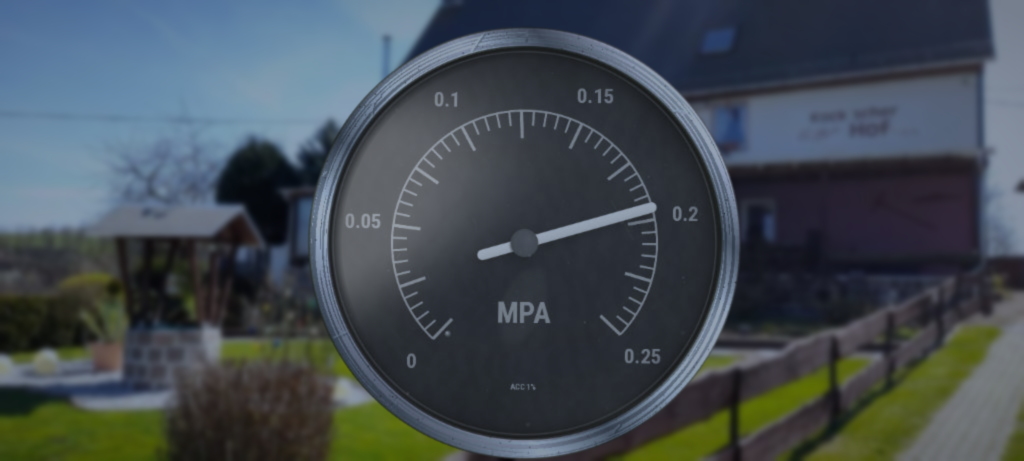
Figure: 0.195
